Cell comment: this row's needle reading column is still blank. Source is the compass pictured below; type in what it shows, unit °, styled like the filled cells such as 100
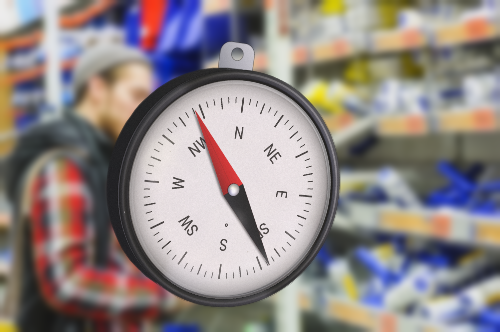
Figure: 325
